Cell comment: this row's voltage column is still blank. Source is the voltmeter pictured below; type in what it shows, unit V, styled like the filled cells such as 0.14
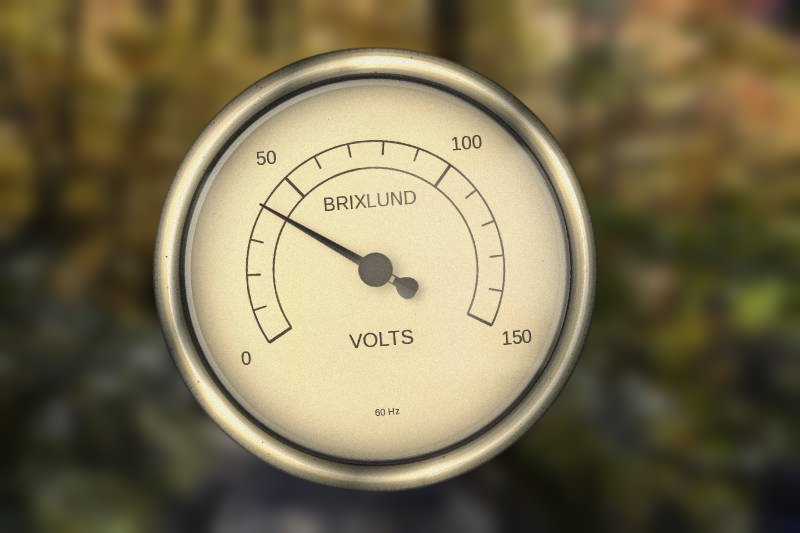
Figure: 40
